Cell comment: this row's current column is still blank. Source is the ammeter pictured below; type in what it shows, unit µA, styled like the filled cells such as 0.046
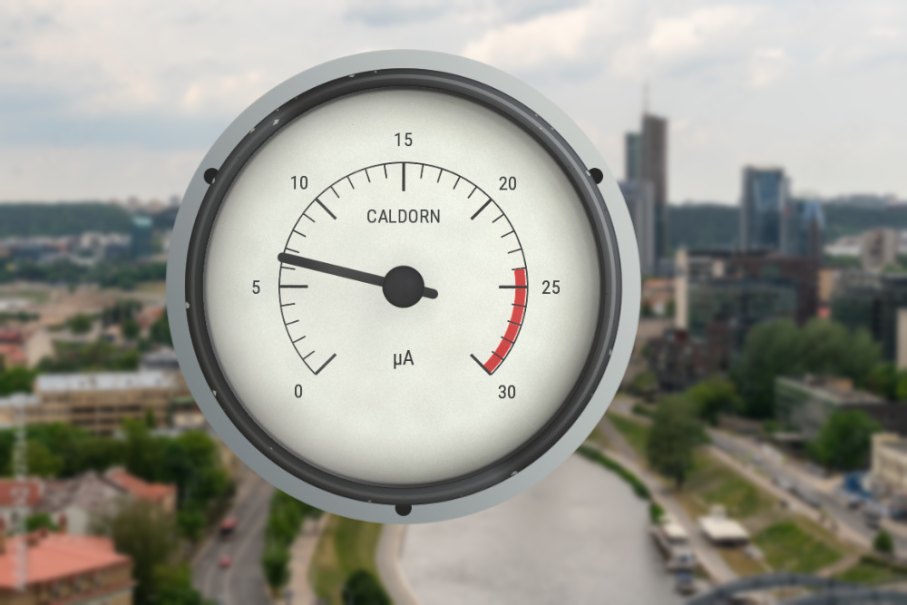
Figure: 6.5
